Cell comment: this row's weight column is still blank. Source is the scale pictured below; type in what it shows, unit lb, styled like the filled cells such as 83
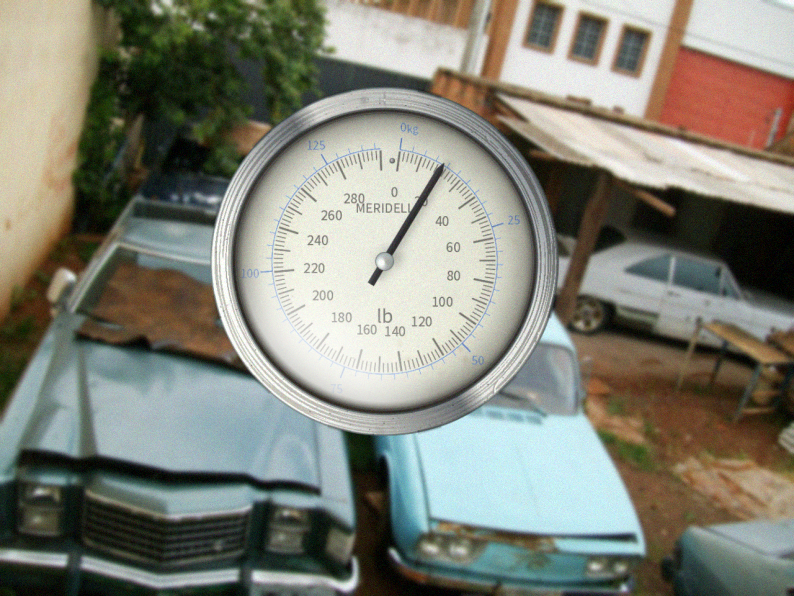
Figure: 20
